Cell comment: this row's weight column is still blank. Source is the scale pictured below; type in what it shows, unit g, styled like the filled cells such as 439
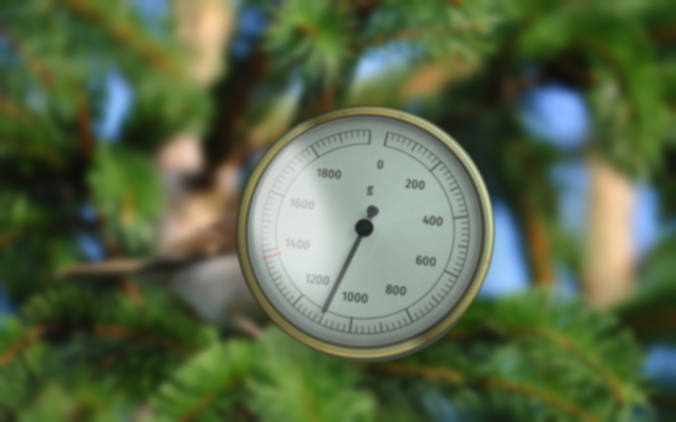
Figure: 1100
